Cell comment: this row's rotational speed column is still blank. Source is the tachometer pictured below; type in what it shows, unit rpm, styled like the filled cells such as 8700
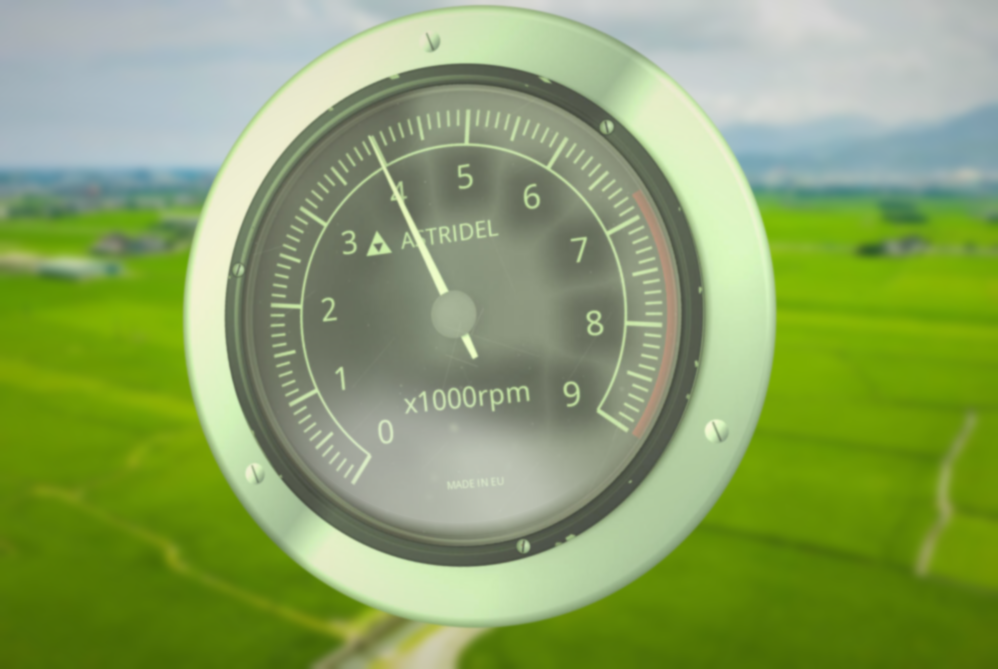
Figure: 4000
